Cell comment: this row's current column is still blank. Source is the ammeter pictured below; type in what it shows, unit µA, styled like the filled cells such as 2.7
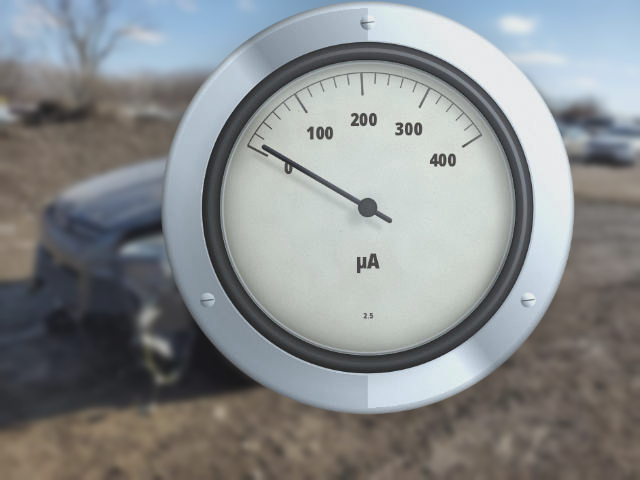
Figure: 10
